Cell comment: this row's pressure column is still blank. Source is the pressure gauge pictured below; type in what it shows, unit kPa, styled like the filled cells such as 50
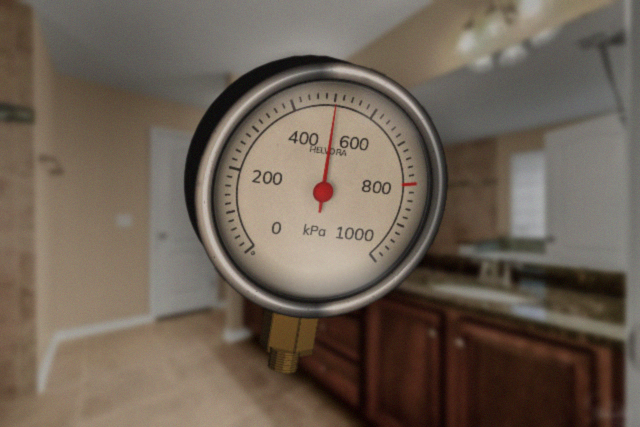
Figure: 500
